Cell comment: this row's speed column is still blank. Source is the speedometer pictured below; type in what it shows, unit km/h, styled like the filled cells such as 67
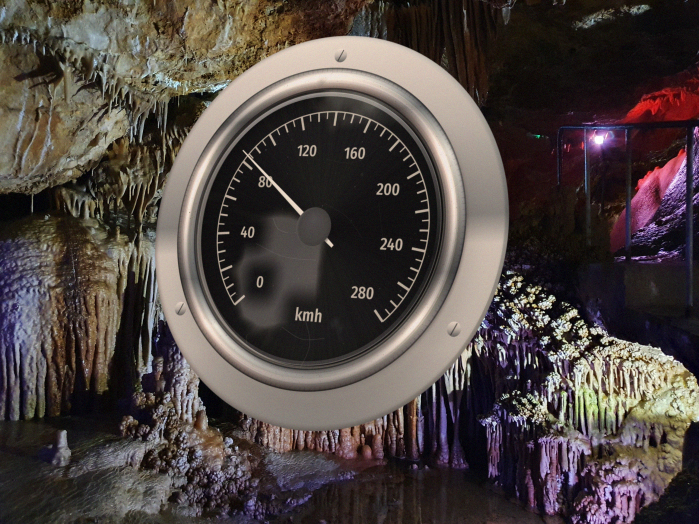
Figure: 85
